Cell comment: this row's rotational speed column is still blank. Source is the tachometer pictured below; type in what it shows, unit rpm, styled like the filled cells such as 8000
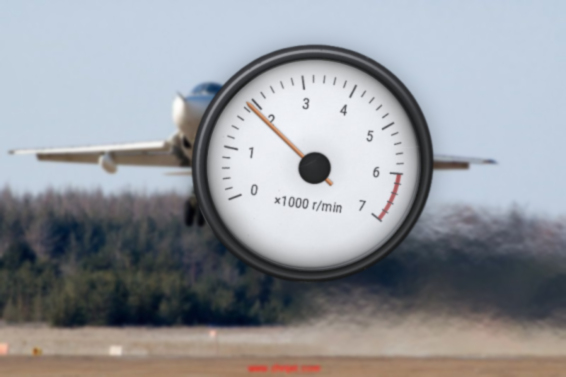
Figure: 1900
